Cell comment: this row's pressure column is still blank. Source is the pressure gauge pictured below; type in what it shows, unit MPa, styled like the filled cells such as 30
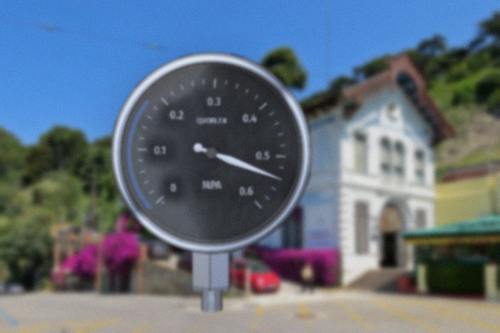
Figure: 0.54
